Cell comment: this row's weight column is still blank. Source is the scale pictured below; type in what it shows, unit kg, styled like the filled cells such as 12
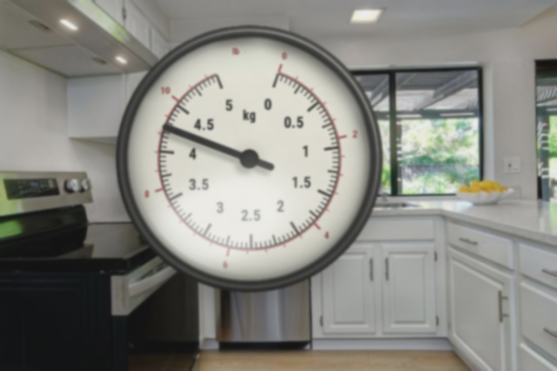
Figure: 4.25
